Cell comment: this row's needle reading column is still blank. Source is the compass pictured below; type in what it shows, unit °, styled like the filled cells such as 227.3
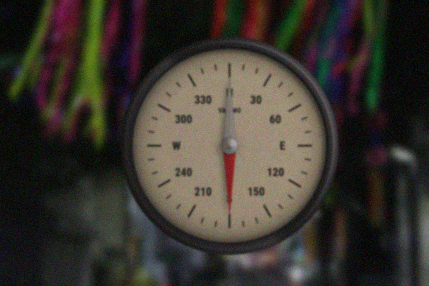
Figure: 180
